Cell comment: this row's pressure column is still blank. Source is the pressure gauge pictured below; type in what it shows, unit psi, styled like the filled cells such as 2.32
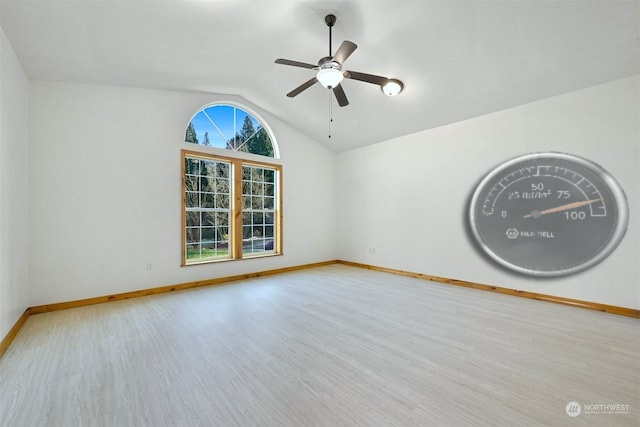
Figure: 90
